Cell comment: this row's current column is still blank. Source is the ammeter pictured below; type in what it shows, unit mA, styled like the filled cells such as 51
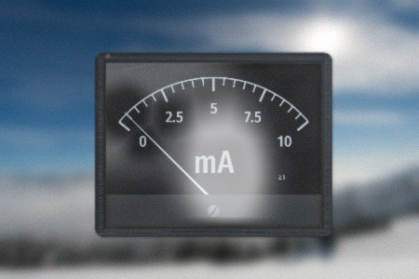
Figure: 0.5
